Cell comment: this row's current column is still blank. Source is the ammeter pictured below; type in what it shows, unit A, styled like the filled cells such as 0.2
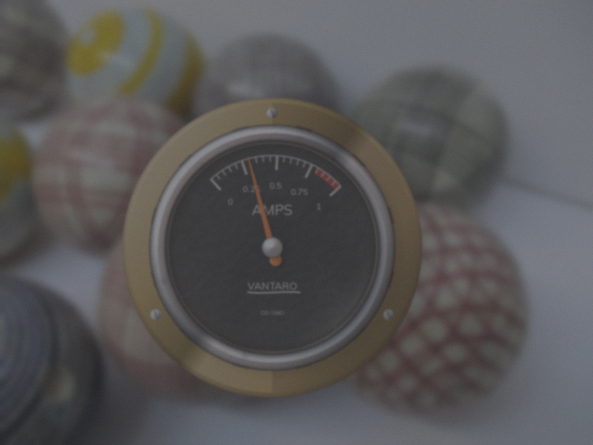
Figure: 0.3
